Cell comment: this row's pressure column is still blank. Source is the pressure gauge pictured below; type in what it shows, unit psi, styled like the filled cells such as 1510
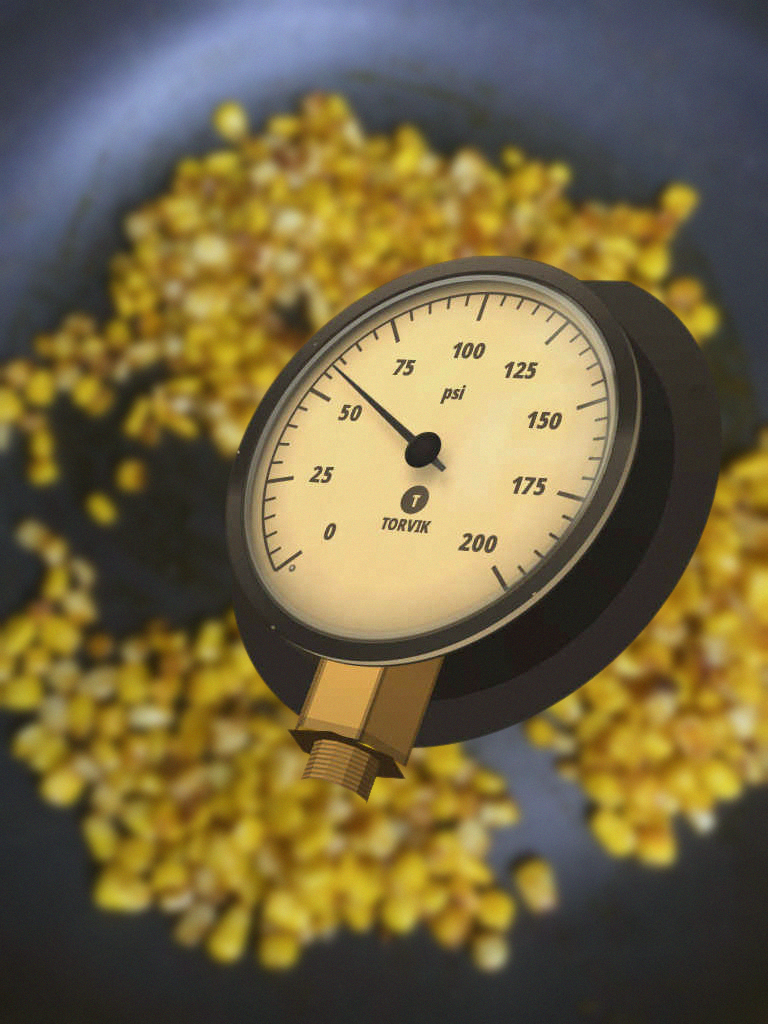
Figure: 57.5
